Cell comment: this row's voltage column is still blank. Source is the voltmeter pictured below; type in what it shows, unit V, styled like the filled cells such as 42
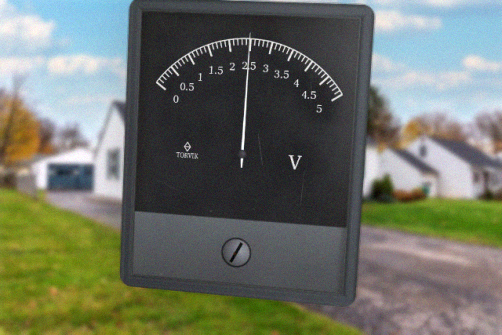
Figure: 2.5
